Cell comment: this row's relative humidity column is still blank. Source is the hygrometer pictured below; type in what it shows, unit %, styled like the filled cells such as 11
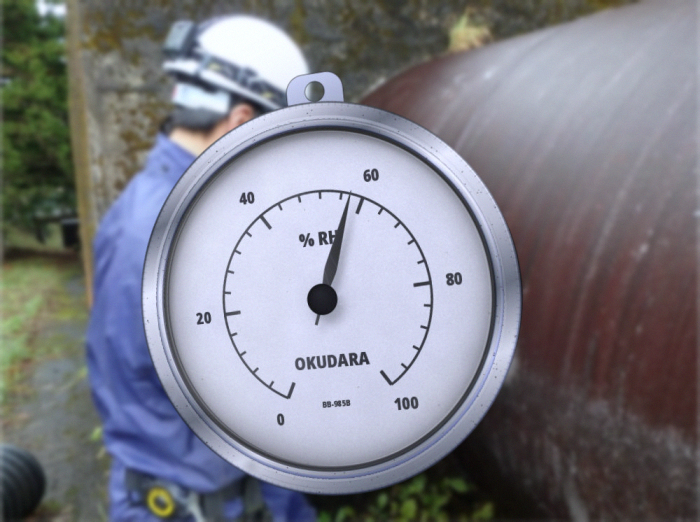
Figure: 58
